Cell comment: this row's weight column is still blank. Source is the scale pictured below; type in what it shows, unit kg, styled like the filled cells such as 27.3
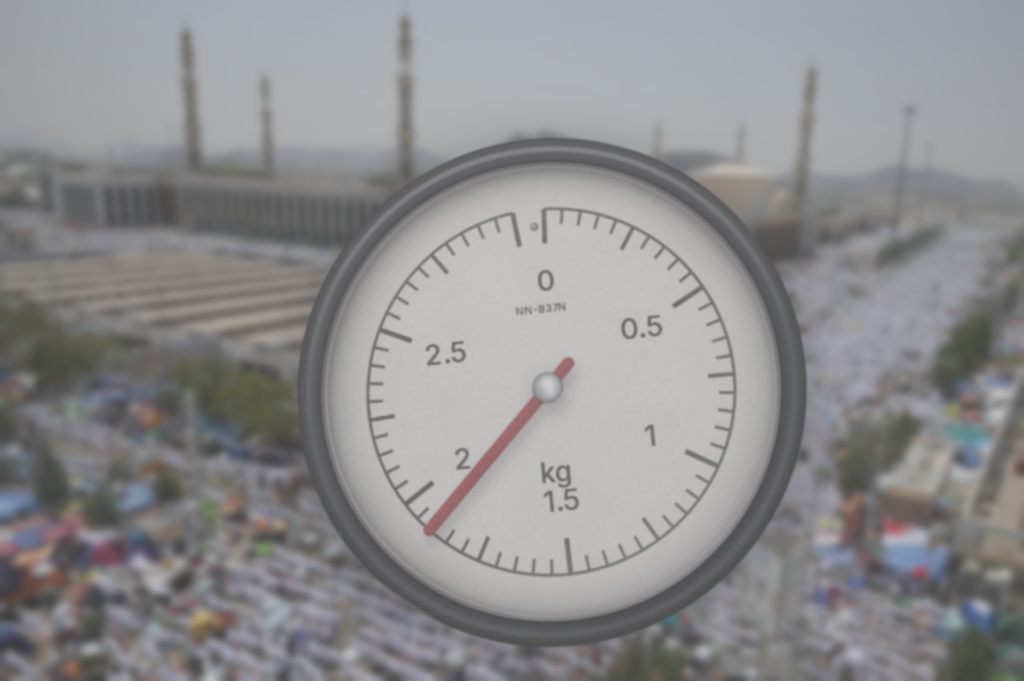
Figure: 1.9
